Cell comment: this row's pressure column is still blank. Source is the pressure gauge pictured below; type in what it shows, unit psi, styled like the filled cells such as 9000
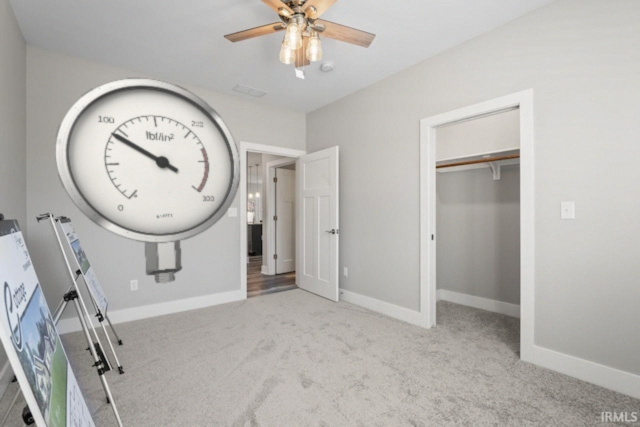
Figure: 90
